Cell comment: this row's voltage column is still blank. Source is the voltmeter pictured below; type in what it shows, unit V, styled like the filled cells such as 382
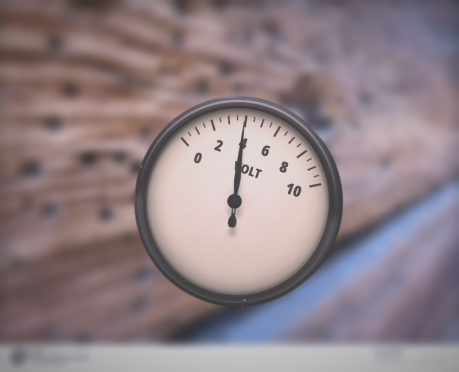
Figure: 4
